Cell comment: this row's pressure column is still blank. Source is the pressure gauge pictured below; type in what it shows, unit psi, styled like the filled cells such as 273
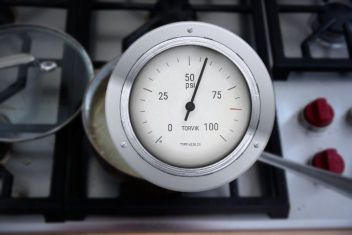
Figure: 57.5
